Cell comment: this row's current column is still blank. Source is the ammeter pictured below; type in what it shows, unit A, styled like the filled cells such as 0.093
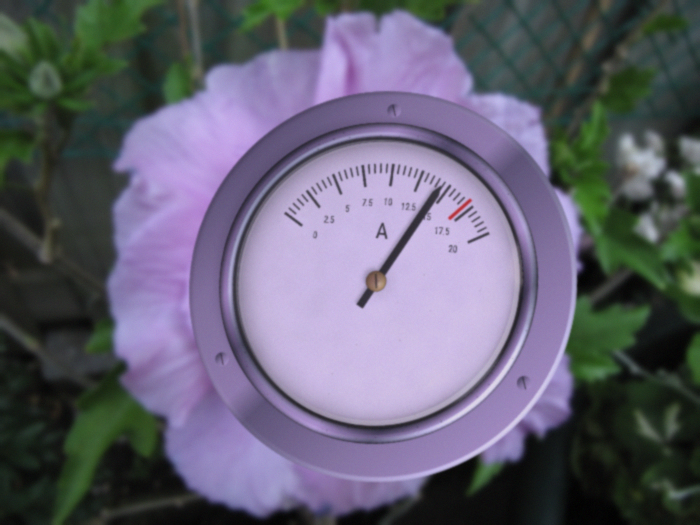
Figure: 14.5
